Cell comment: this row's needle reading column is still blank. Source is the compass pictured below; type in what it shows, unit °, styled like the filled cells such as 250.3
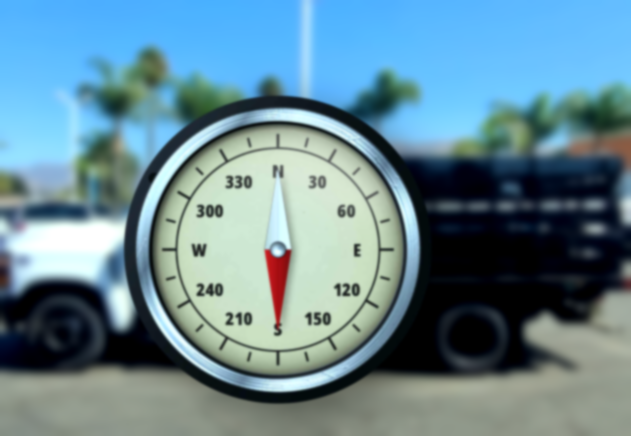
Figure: 180
